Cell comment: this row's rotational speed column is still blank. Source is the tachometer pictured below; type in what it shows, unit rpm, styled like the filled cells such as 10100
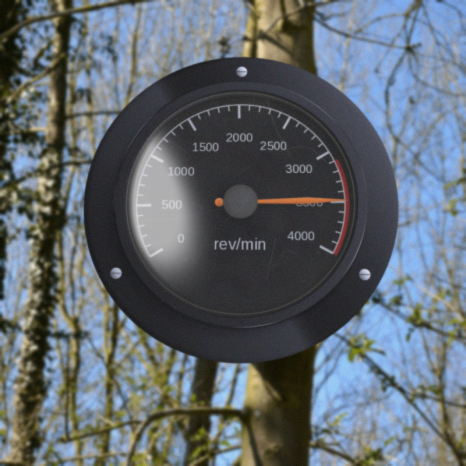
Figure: 3500
